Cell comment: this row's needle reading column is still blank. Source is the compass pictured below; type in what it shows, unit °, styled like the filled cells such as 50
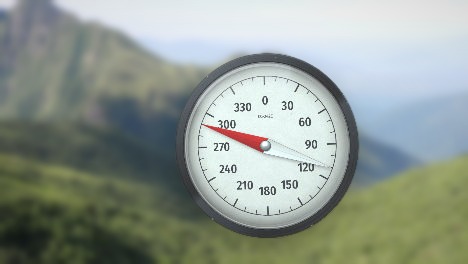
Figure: 290
